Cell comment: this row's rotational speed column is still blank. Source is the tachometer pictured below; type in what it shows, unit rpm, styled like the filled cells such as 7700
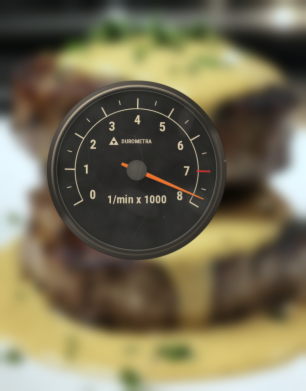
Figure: 7750
